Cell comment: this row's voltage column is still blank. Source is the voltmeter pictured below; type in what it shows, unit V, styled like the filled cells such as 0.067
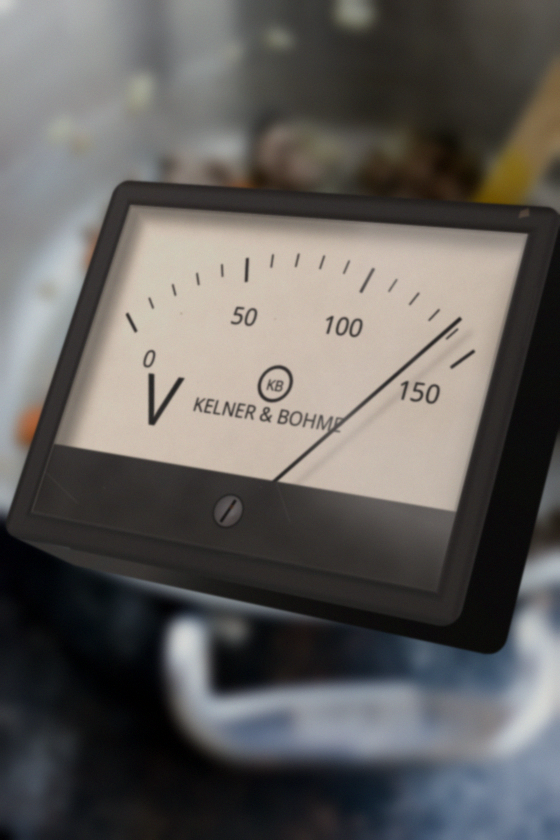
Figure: 140
